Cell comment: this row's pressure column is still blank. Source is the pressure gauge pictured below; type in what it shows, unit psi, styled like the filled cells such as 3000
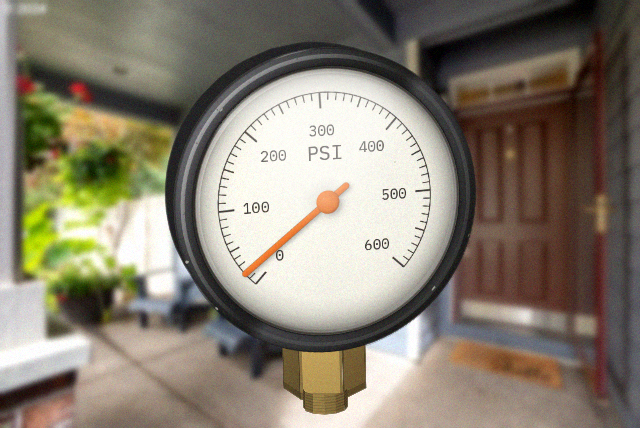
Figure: 20
